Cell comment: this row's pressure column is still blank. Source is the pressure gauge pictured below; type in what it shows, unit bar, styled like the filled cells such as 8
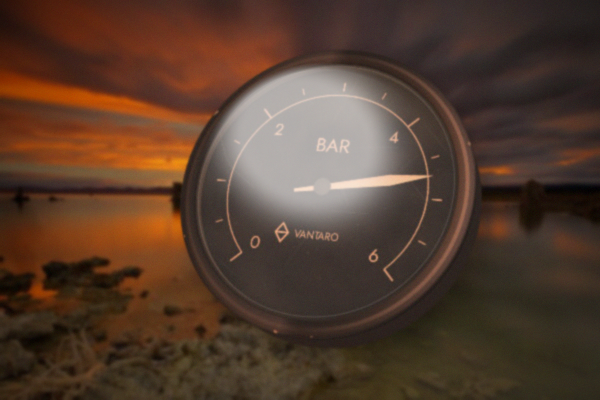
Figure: 4.75
